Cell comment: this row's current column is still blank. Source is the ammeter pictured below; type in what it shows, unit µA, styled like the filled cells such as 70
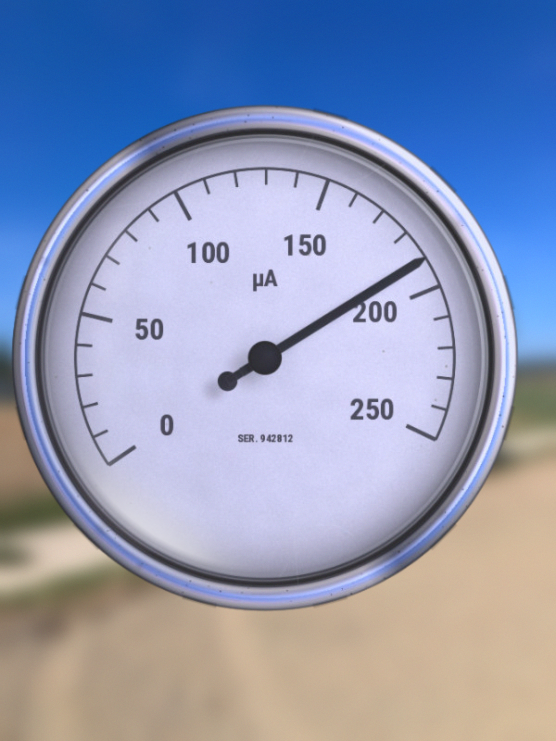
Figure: 190
